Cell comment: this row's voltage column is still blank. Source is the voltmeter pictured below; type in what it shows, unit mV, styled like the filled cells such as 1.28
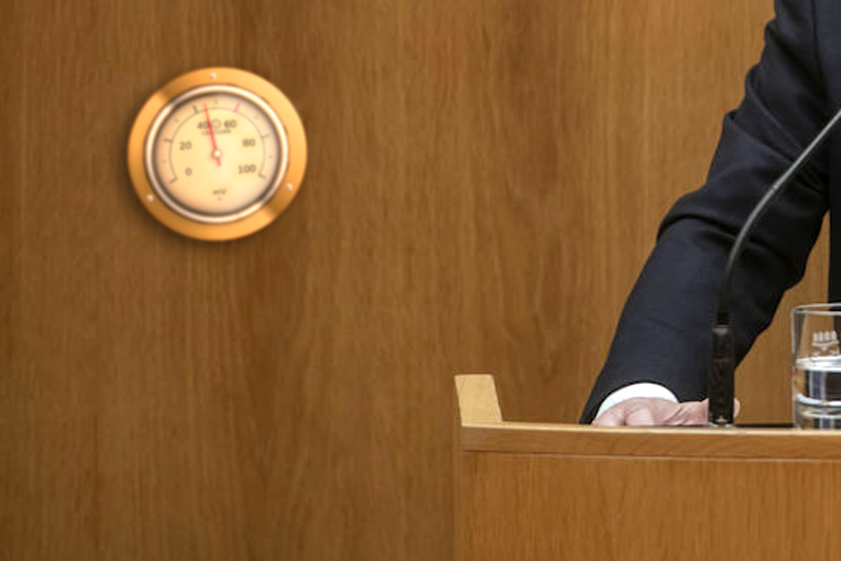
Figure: 45
